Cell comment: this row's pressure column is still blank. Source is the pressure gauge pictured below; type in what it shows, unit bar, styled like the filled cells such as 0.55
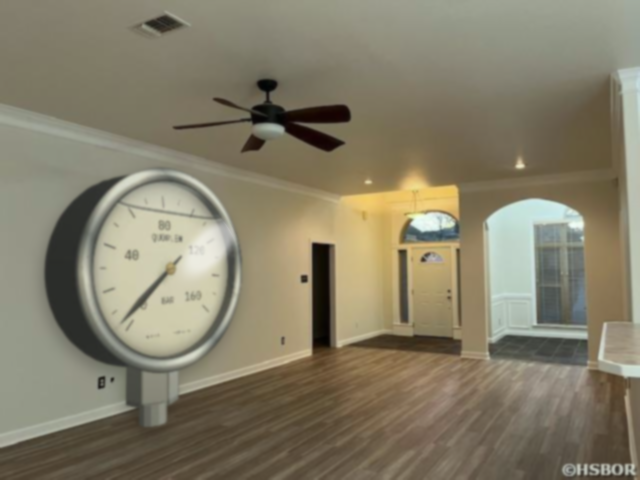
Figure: 5
